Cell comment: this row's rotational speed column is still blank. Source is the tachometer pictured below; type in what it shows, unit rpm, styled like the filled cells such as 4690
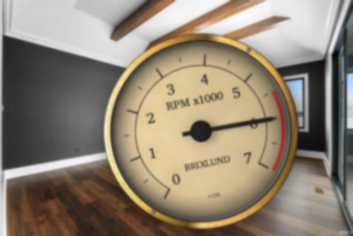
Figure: 6000
